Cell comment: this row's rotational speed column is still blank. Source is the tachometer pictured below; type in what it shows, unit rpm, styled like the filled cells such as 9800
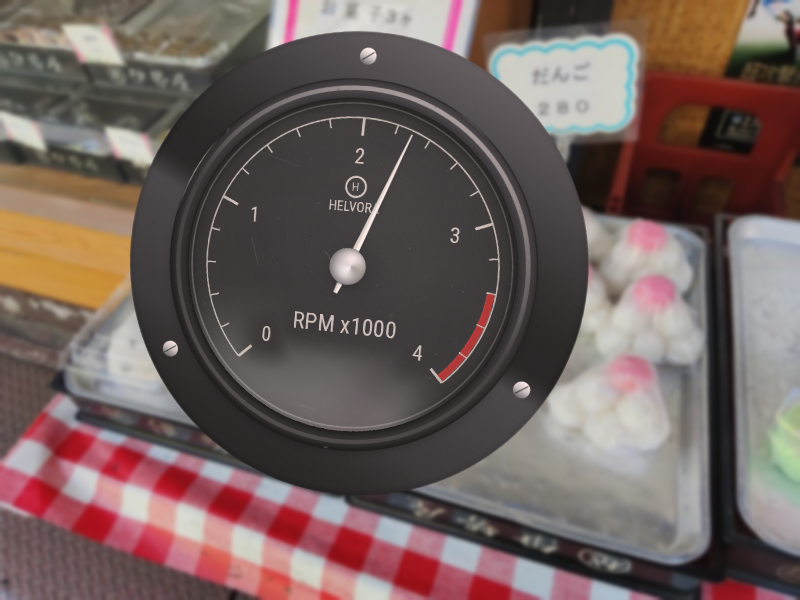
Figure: 2300
